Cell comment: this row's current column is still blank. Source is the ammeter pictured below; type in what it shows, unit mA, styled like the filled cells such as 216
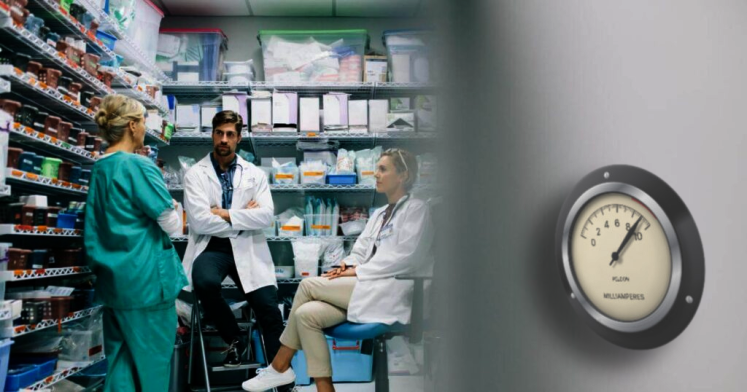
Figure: 9
